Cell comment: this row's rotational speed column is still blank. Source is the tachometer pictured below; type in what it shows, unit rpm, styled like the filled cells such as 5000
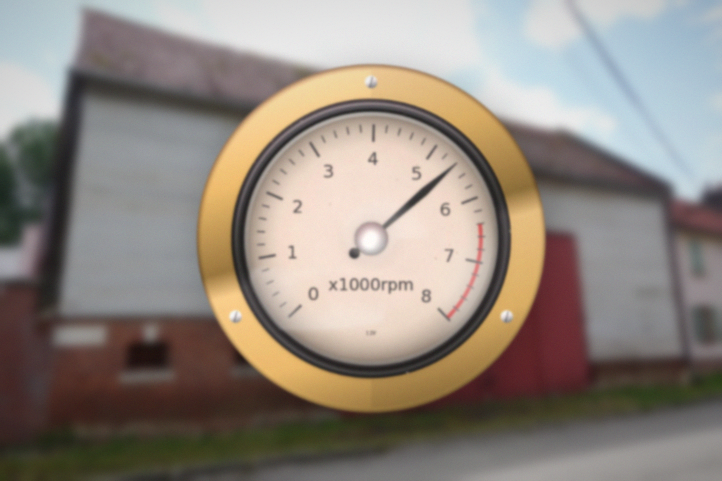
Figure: 5400
